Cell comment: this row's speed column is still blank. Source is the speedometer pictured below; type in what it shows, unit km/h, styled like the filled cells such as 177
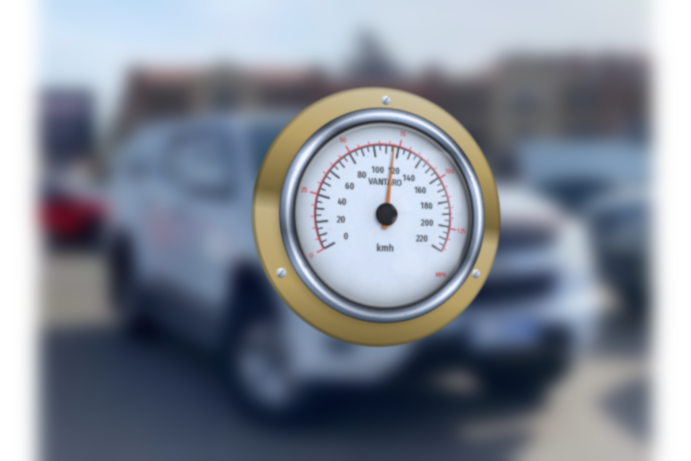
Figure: 115
